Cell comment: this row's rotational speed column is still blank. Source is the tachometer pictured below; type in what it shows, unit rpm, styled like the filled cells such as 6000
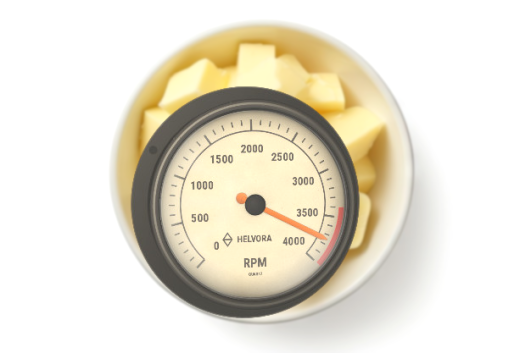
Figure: 3750
